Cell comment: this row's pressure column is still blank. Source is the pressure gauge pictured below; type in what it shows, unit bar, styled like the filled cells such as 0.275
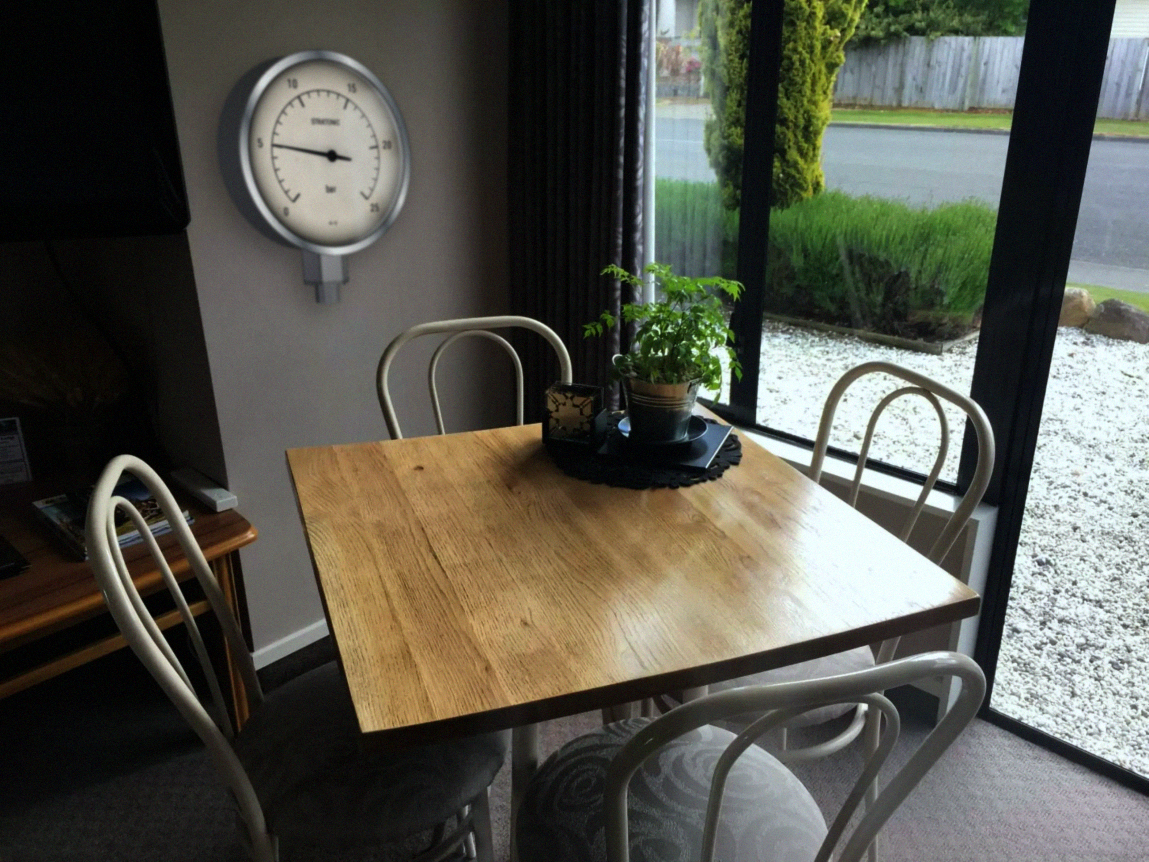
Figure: 5
